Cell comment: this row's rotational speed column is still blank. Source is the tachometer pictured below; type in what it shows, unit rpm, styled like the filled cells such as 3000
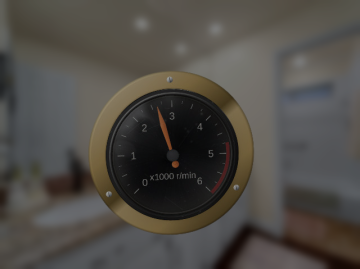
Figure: 2625
